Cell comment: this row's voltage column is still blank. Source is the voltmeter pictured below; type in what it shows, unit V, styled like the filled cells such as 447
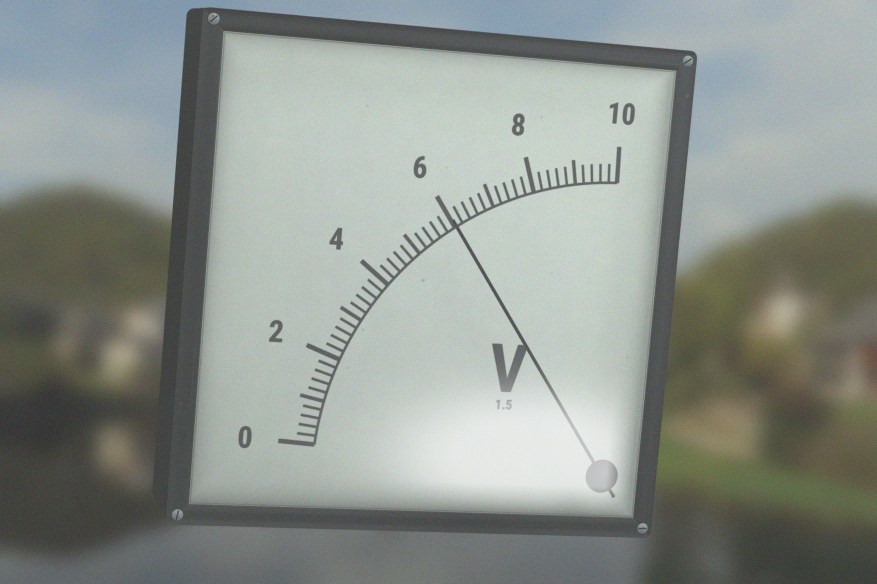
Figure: 6
